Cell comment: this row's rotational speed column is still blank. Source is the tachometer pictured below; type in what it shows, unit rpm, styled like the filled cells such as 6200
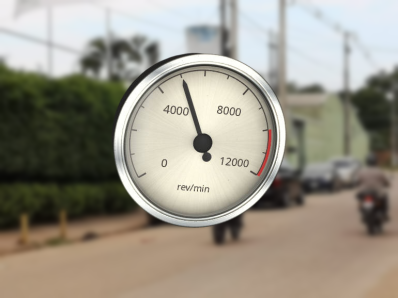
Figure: 5000
